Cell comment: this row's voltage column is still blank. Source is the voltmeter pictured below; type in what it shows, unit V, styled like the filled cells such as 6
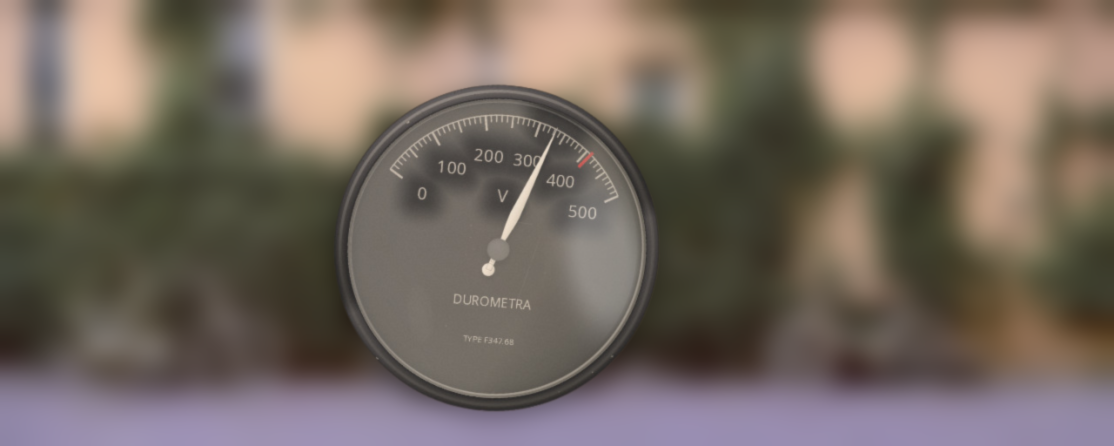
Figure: 330
